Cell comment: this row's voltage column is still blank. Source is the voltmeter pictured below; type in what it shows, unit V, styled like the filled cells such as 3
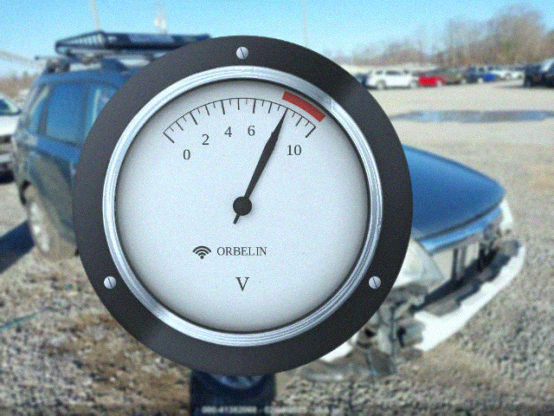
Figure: 8
